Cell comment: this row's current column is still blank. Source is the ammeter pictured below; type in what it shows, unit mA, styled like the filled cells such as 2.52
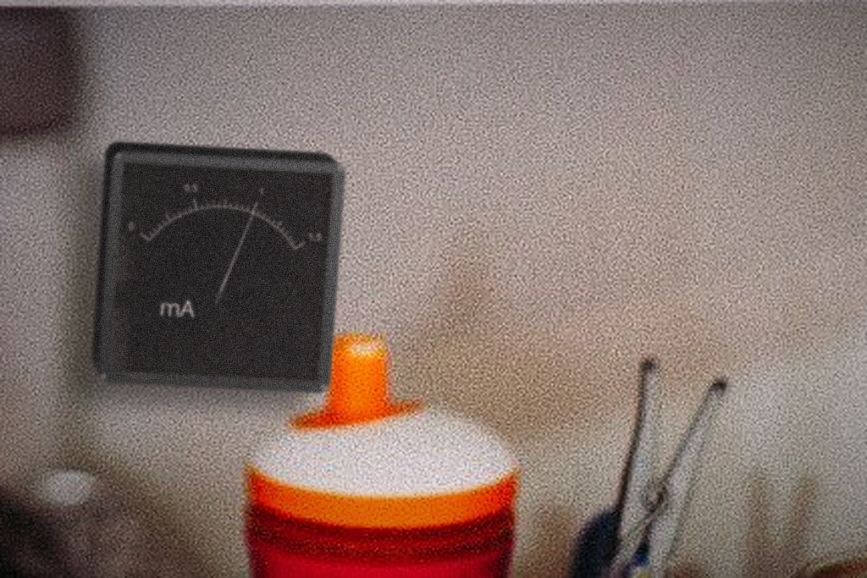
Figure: 1
